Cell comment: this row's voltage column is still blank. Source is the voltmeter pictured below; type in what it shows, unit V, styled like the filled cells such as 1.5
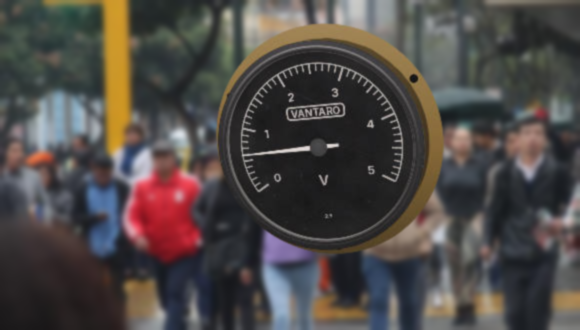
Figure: 0.6
